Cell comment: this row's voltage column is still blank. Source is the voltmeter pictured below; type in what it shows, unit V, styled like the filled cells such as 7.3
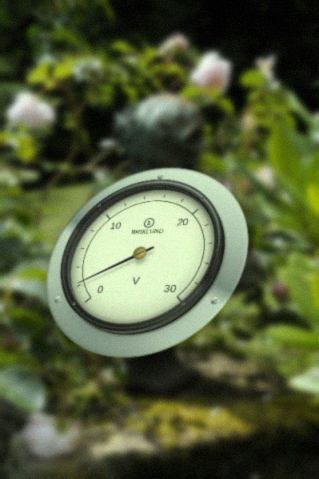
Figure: 2
